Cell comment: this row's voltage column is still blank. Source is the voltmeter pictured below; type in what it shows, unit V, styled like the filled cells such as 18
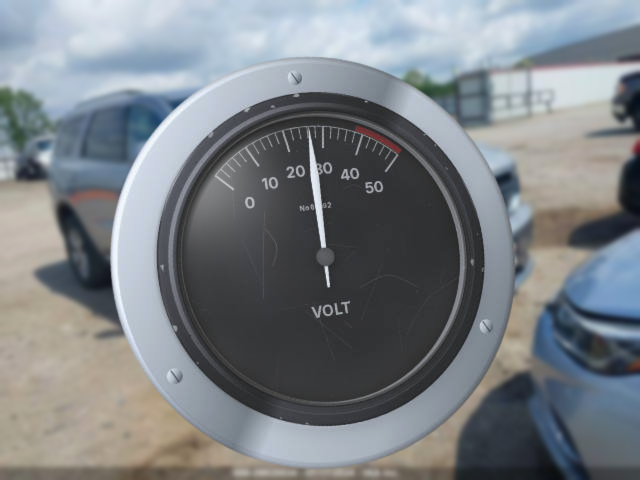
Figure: 26
